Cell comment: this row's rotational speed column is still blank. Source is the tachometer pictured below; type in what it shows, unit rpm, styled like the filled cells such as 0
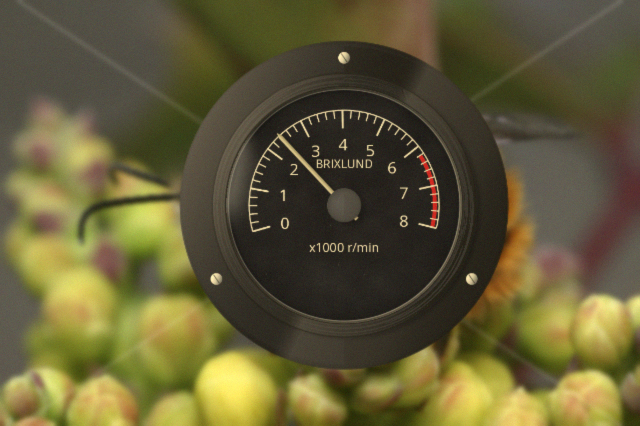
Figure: 2400
